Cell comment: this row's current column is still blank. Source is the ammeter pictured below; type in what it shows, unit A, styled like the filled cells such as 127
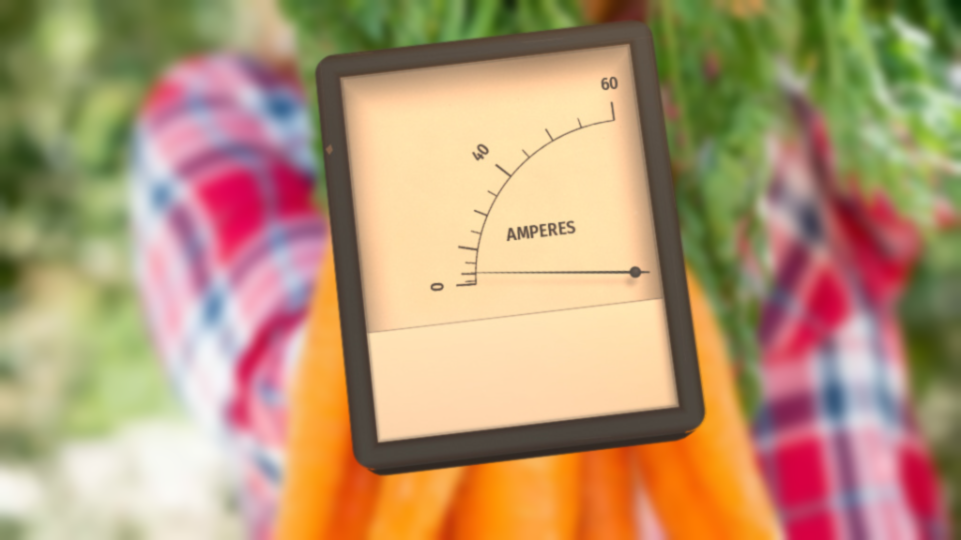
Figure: 10
